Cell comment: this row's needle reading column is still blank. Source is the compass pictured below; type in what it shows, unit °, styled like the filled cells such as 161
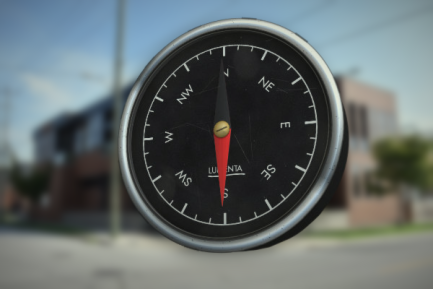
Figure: 180
